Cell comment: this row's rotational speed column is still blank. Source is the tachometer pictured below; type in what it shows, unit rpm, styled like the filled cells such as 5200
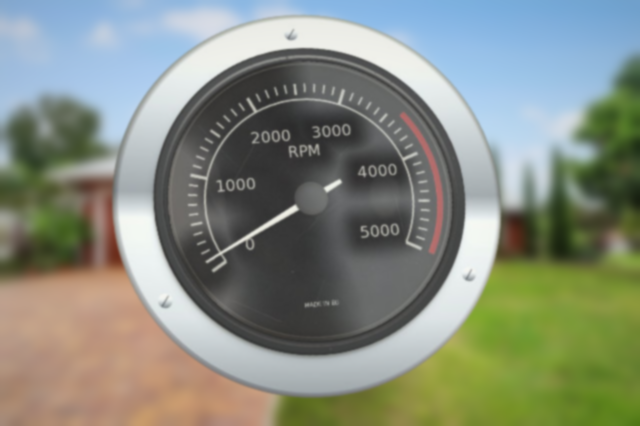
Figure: 100
